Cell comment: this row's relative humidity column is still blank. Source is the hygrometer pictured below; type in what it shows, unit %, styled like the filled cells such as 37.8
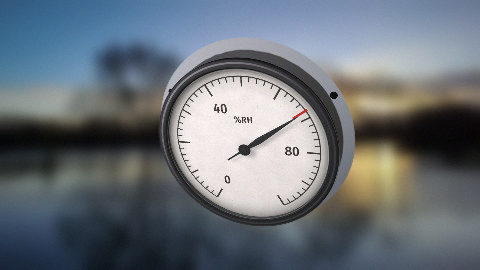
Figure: 68
